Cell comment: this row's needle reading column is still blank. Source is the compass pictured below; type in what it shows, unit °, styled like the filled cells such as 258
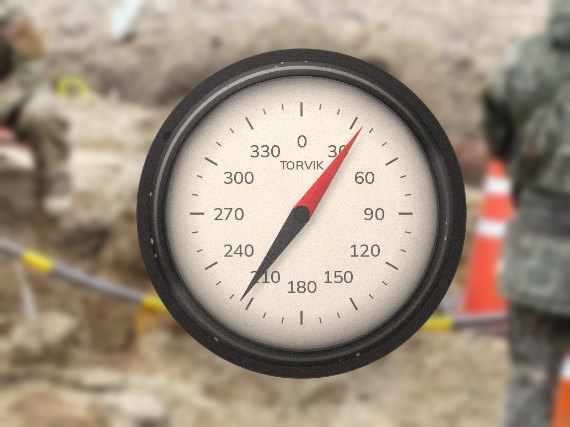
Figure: 35
